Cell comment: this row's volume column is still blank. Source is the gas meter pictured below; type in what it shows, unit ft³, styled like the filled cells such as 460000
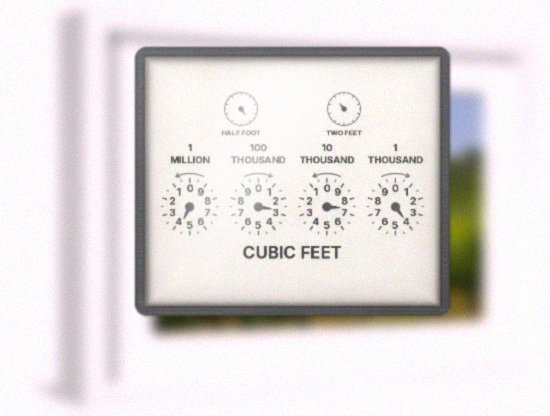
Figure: 427400
